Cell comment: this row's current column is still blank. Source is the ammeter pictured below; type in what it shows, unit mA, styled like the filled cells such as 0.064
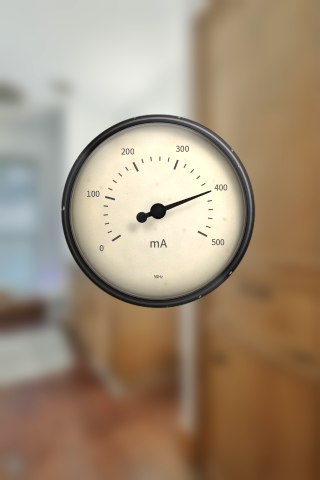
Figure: 400
